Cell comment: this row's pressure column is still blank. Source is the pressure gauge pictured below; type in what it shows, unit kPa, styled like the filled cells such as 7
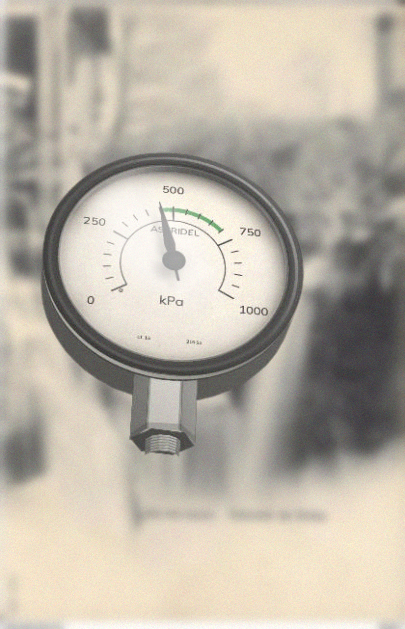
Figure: 450
